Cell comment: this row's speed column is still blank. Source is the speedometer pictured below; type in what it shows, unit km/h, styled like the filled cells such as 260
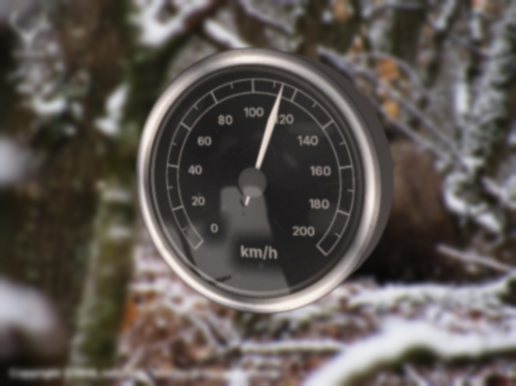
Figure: 115
